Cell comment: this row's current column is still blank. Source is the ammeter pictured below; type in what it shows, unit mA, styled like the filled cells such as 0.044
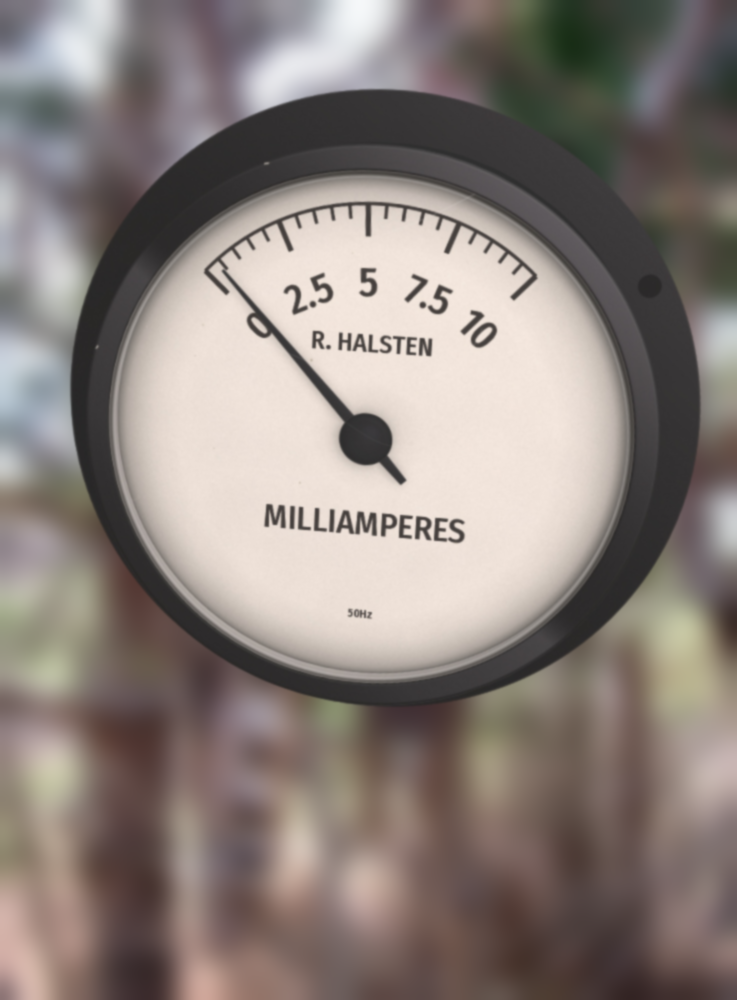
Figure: 0.5
